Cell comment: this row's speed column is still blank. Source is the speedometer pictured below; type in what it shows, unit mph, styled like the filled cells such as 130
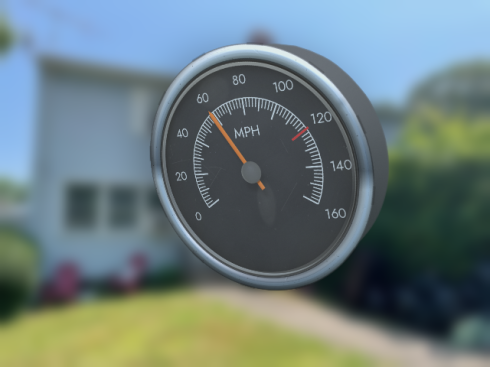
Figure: 60
